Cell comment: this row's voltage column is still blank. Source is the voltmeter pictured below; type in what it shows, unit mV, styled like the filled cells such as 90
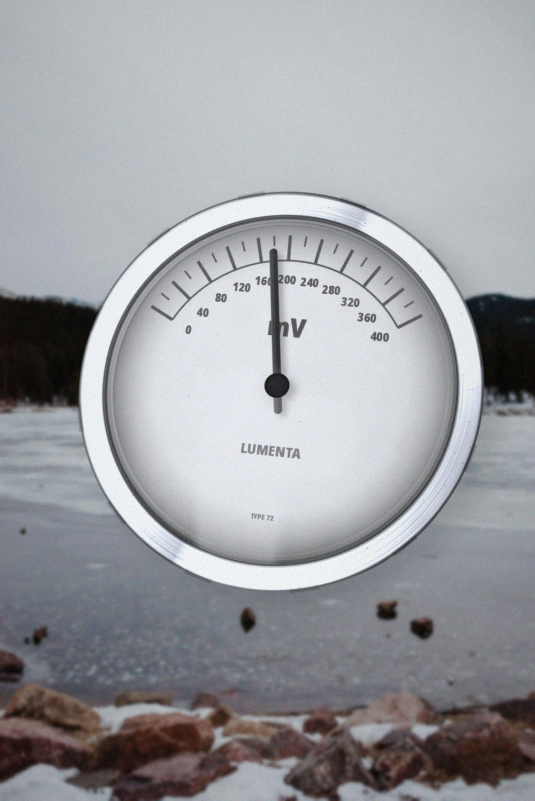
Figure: 180
